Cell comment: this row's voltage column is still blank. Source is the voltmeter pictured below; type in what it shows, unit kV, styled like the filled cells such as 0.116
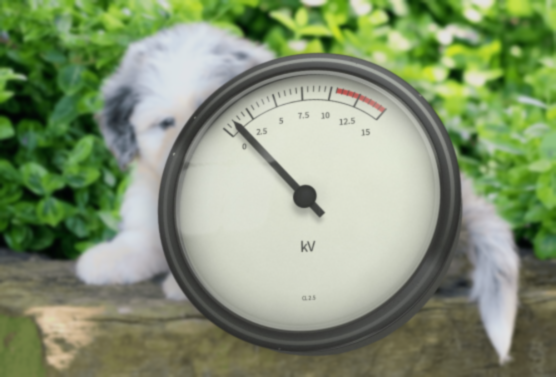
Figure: 1
